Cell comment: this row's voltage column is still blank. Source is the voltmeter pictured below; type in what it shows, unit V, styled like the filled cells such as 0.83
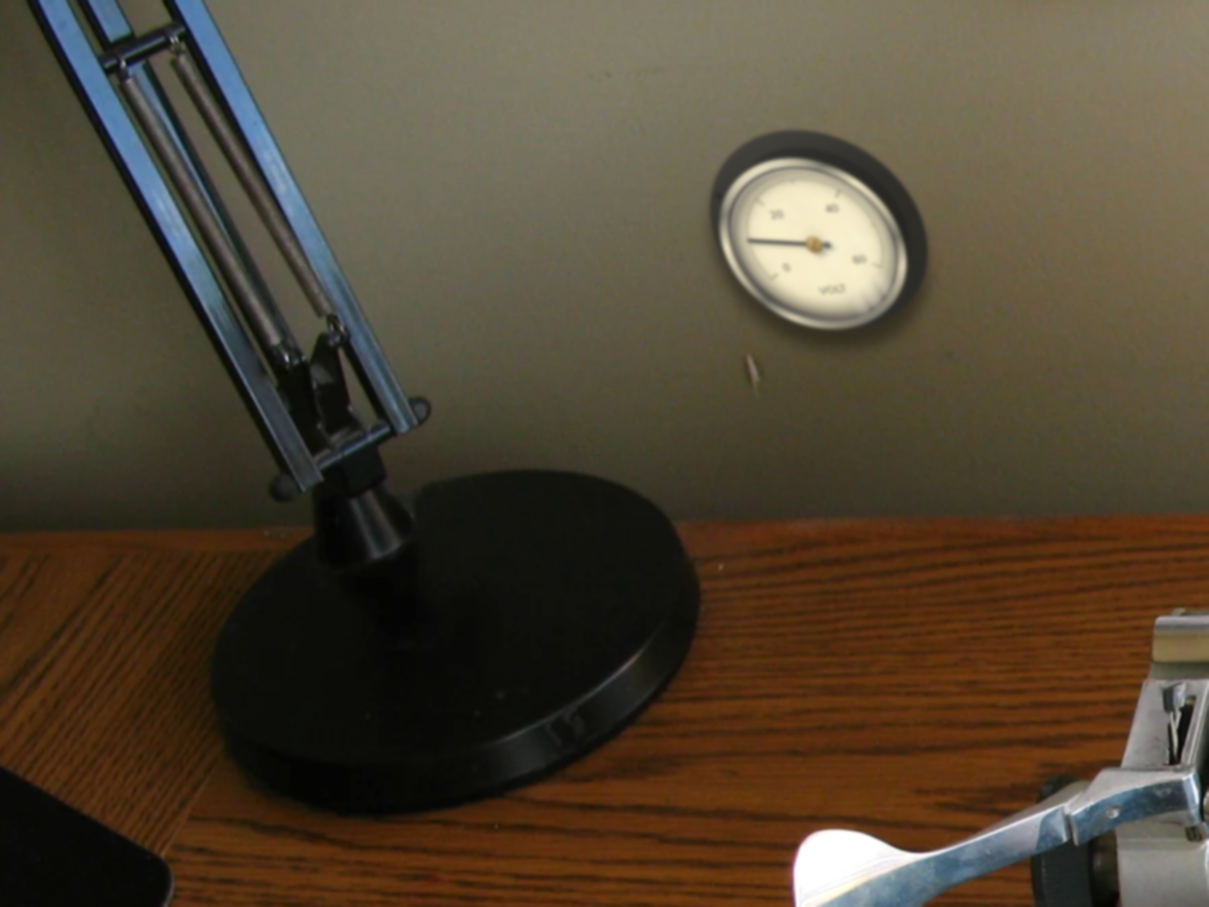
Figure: 10
